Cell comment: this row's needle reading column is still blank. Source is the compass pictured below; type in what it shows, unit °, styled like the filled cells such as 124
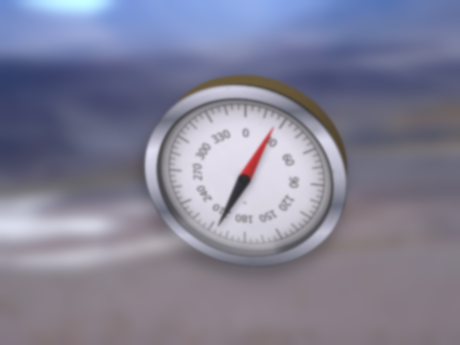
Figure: 25
